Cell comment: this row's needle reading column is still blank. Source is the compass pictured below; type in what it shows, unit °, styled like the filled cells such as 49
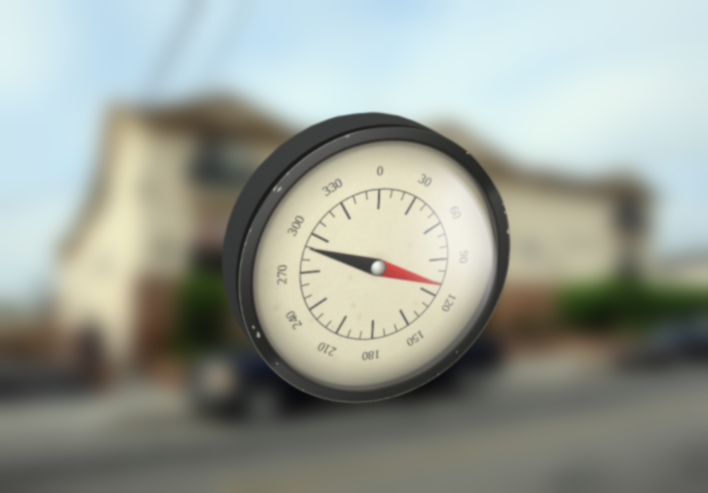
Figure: 110
